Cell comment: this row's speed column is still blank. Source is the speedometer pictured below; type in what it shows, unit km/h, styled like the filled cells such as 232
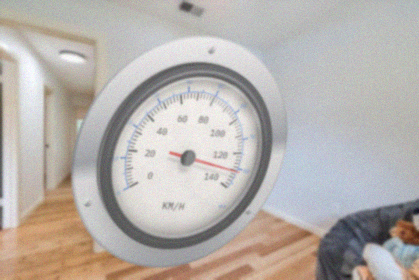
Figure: 130
